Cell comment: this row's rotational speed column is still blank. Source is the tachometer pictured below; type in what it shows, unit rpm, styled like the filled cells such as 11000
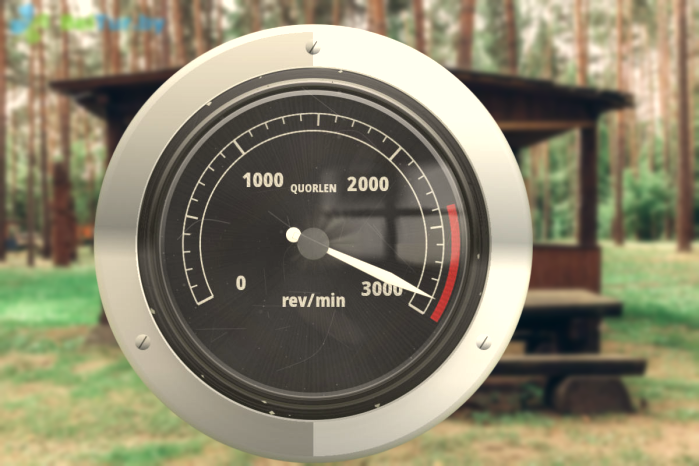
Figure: 2900
